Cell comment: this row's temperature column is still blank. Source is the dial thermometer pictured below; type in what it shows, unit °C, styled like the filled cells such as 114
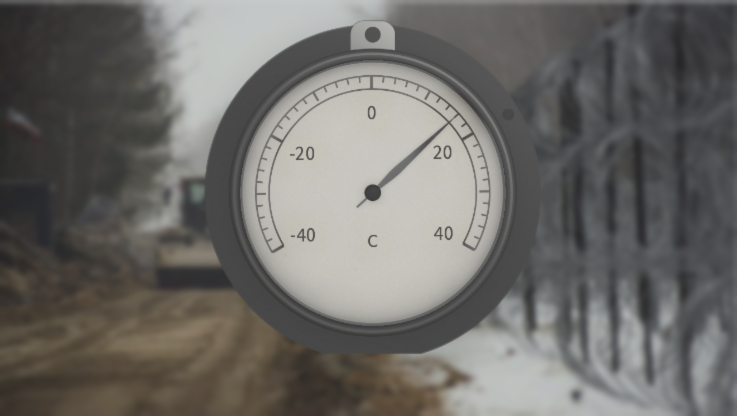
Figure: 16
